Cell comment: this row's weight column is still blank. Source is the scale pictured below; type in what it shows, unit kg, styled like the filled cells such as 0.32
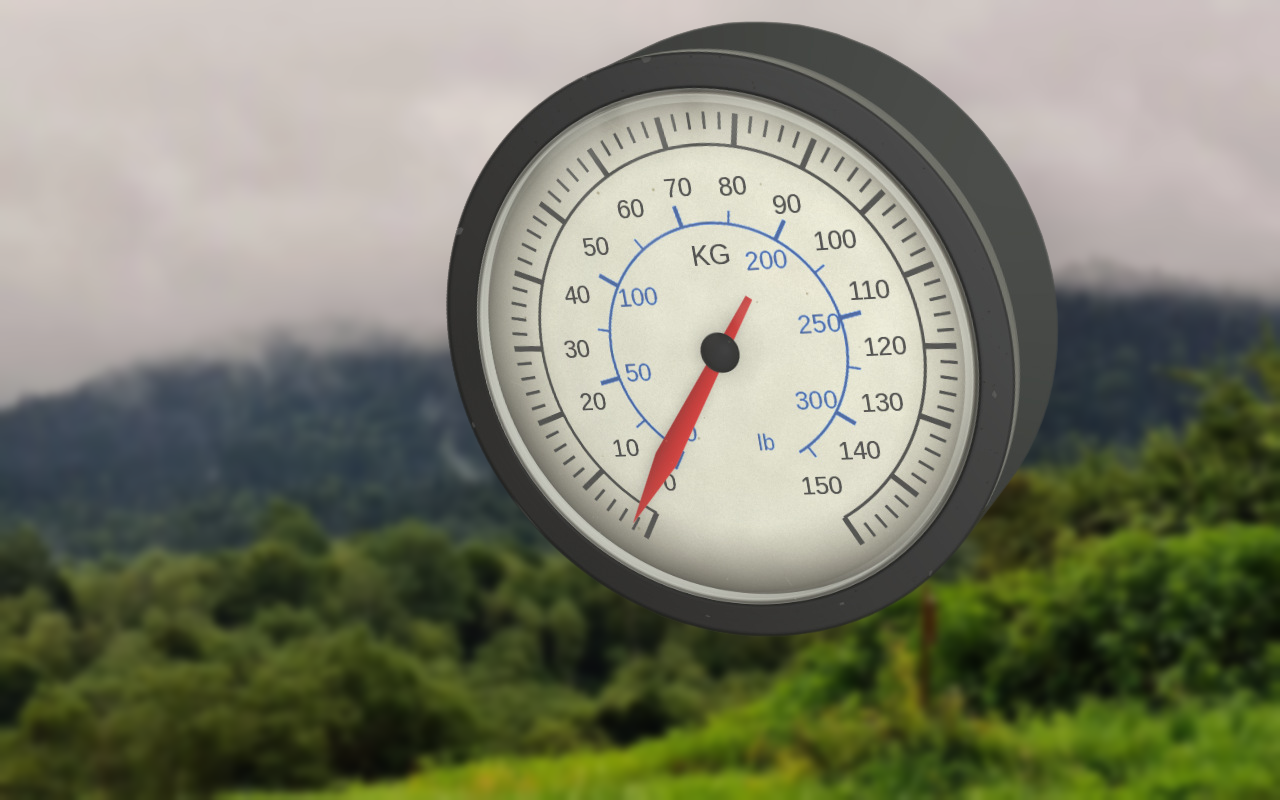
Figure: 2
